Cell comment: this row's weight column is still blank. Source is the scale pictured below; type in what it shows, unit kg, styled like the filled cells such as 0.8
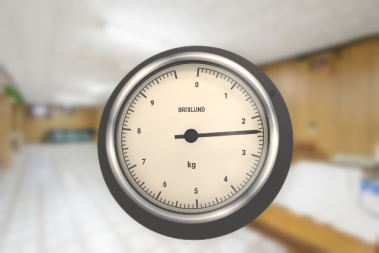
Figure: 2.4
